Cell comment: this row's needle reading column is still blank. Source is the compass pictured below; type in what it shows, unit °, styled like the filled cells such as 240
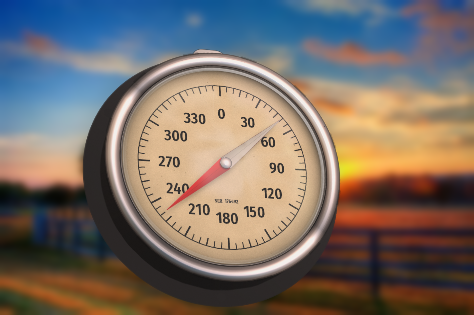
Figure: 230
